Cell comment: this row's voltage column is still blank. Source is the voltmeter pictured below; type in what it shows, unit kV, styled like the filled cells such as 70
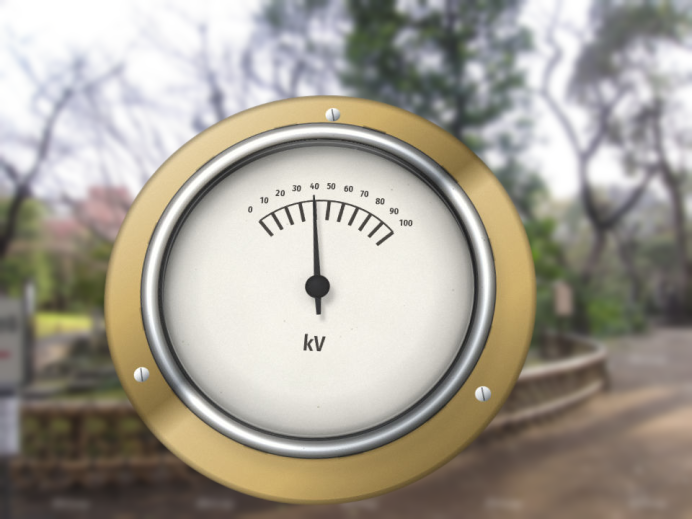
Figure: 40
